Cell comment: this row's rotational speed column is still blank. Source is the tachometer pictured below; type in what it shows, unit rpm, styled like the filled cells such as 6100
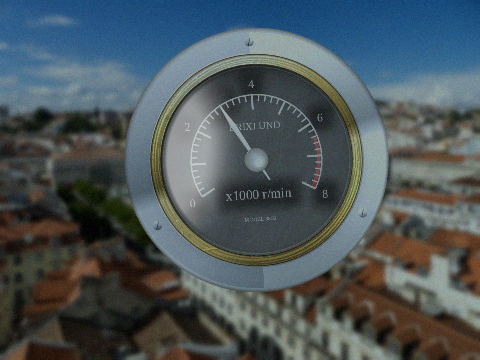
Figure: 3000
